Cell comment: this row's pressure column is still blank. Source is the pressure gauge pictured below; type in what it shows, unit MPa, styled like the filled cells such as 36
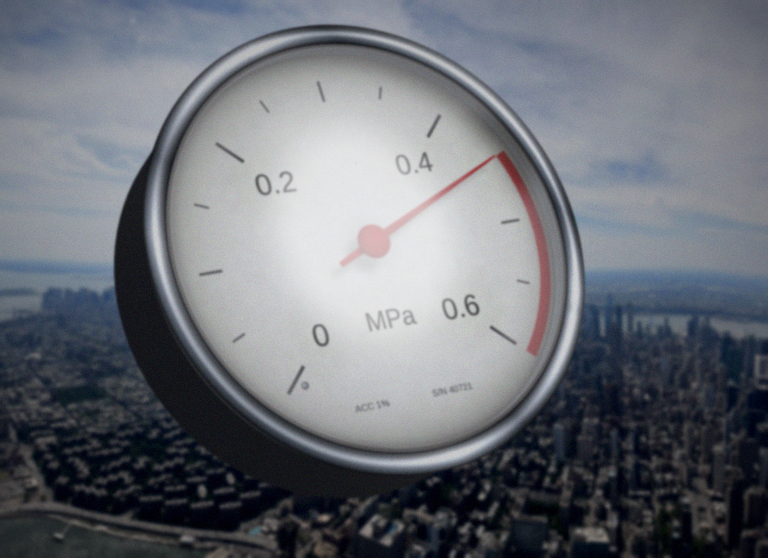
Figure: 0.45
